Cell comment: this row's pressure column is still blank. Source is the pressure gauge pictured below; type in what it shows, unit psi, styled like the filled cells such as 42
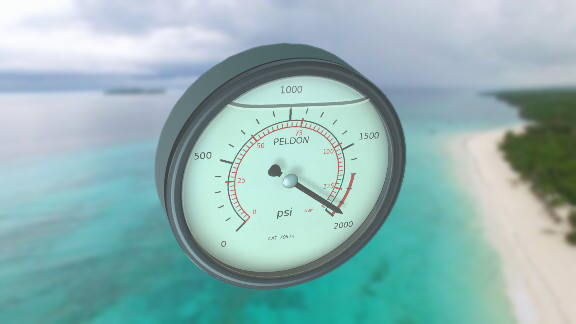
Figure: 1950
